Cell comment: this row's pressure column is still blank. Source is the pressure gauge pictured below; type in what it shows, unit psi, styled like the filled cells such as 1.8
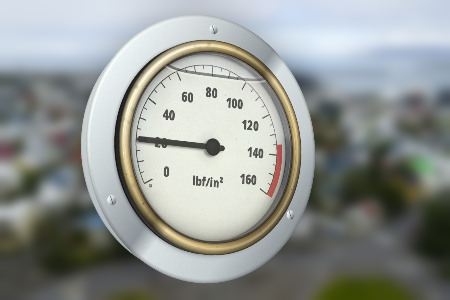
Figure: 20
